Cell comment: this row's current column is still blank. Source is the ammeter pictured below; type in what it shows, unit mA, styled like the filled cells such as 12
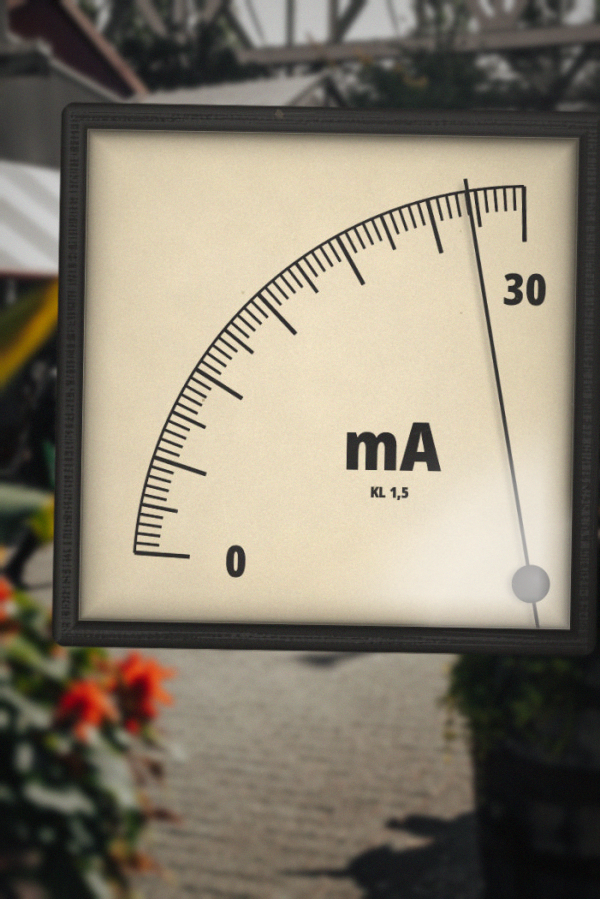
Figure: 27
